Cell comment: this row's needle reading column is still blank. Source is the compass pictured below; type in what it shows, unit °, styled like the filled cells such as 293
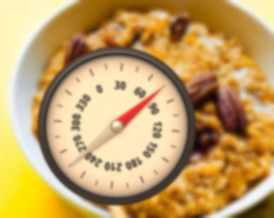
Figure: 75
